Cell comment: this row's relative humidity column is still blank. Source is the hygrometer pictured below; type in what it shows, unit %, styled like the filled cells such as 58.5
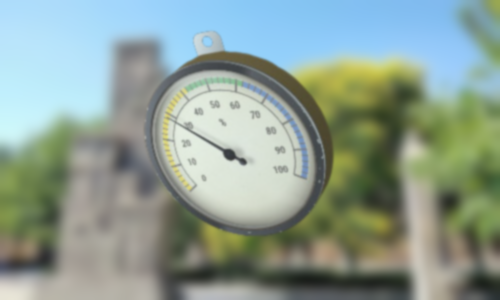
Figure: 30
